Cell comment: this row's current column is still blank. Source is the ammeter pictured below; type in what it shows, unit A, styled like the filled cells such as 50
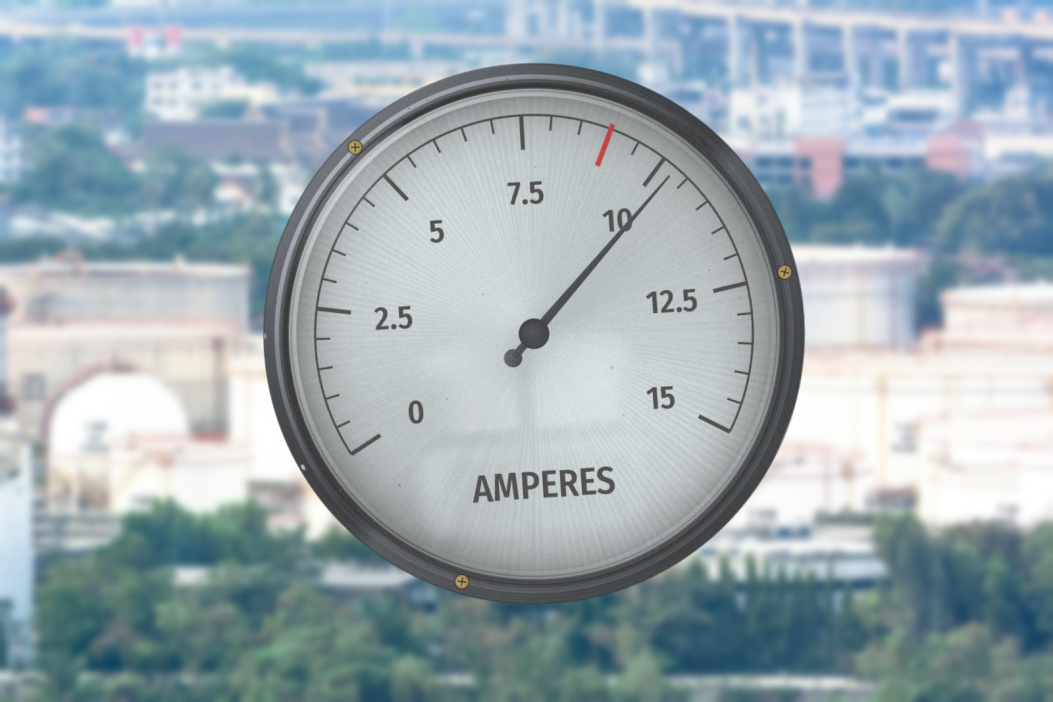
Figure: 10.25
